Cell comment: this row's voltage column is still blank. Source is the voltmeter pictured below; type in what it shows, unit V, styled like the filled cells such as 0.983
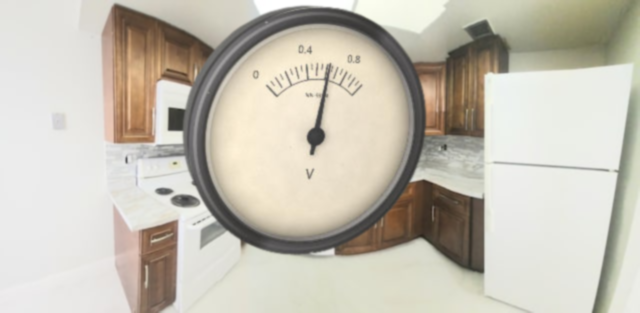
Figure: 0.6
